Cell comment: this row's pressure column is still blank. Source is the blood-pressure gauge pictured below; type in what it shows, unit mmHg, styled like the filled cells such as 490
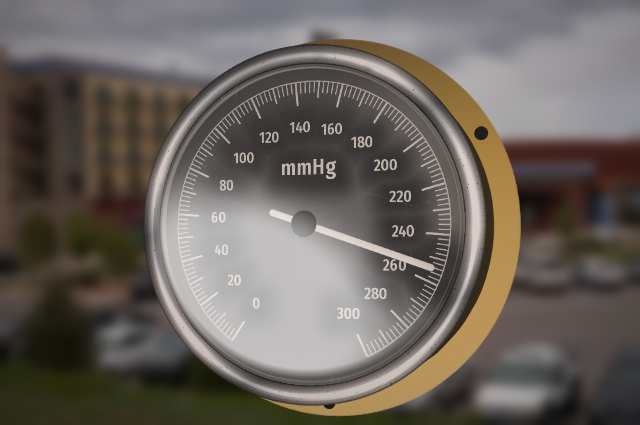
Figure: 254
